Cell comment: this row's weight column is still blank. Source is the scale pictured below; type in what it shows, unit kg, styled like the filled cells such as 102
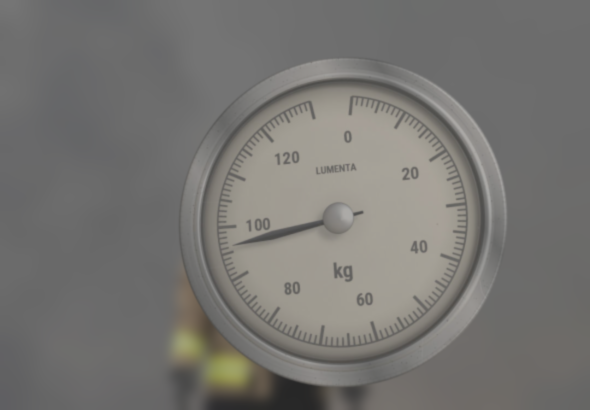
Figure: 96
